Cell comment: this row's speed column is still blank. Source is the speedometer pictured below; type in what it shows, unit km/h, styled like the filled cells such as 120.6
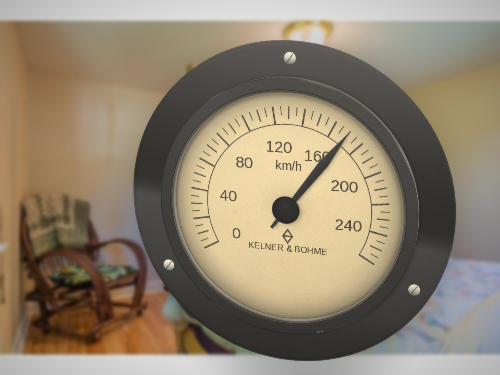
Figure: 170
